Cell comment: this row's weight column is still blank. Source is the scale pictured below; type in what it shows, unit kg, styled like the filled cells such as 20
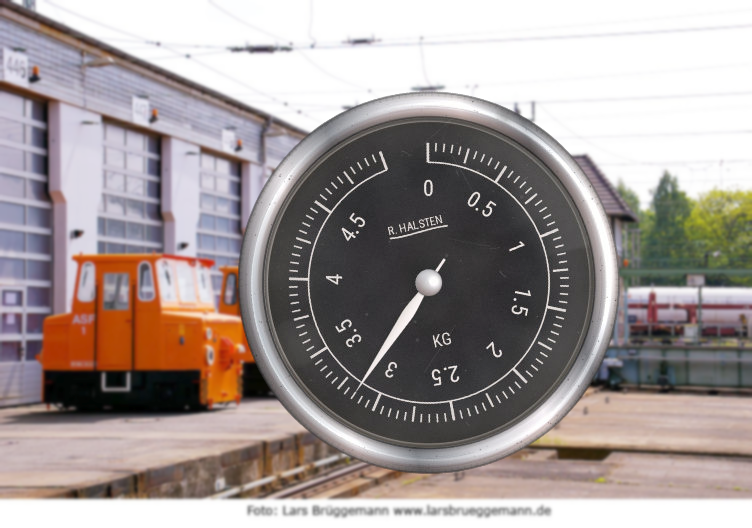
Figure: 3.15
